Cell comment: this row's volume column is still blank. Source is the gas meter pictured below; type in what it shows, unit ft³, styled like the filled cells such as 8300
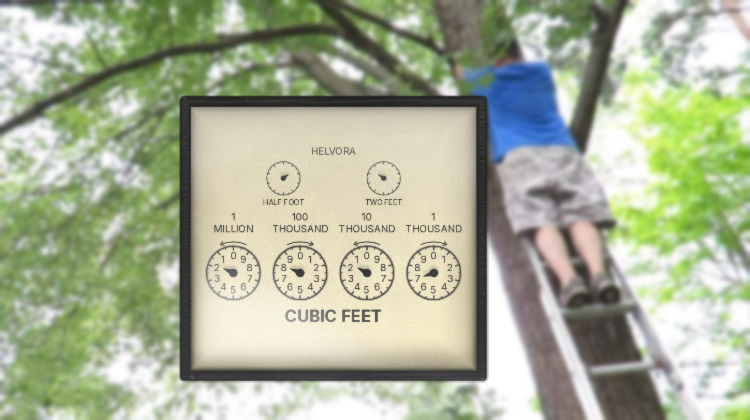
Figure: 181700
